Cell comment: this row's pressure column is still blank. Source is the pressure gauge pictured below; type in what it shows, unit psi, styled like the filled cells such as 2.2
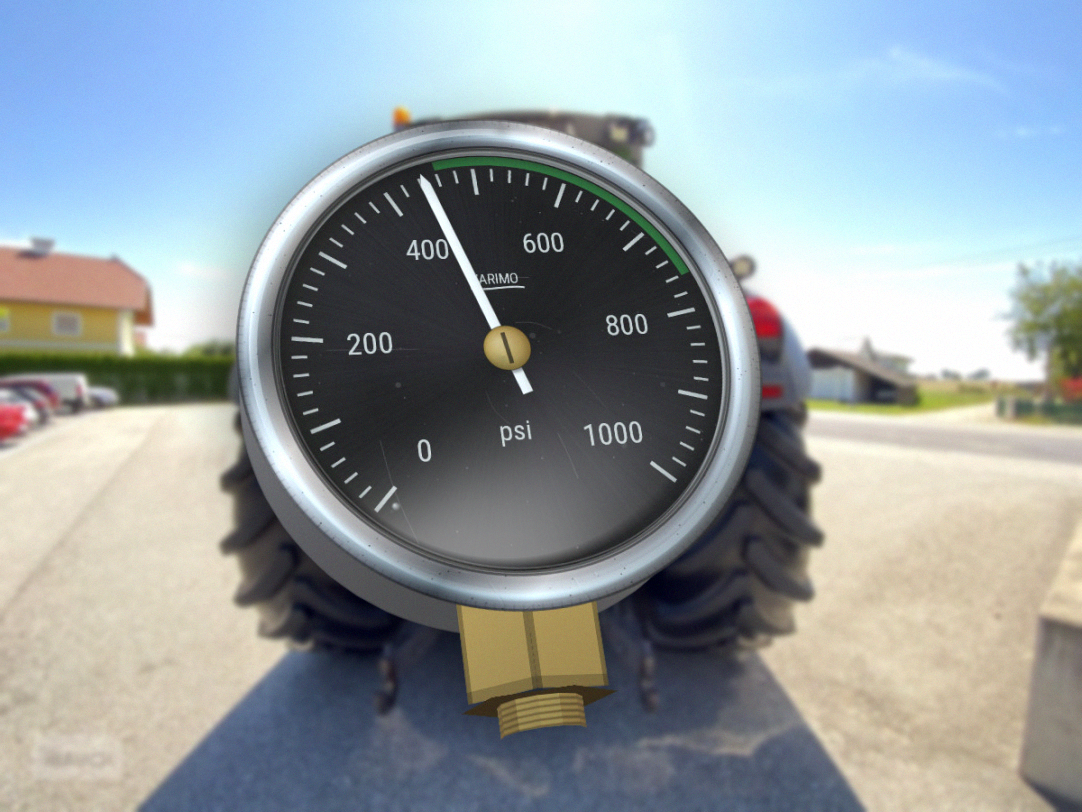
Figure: 440
